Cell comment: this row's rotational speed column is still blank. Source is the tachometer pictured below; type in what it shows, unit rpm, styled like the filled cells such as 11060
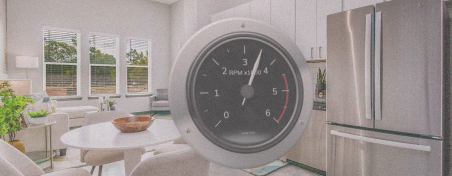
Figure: 3500
